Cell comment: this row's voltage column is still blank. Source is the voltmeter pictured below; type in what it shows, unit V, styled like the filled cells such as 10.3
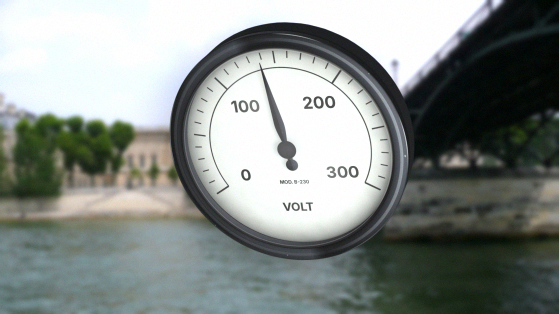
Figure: 140
